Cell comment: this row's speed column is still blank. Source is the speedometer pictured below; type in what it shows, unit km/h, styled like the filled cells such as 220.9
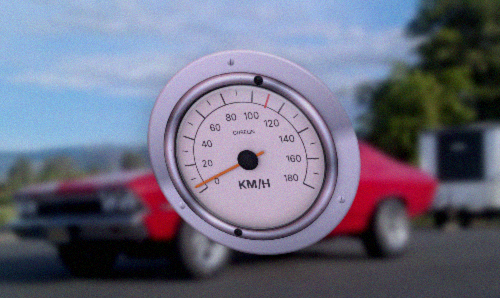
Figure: 5
